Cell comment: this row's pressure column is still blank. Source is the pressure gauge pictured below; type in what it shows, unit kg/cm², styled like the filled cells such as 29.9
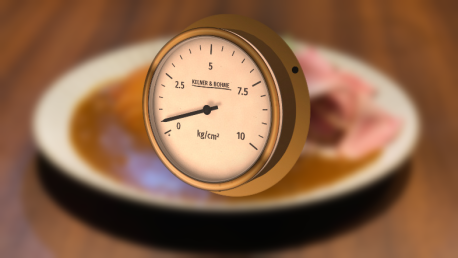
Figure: 0.5
